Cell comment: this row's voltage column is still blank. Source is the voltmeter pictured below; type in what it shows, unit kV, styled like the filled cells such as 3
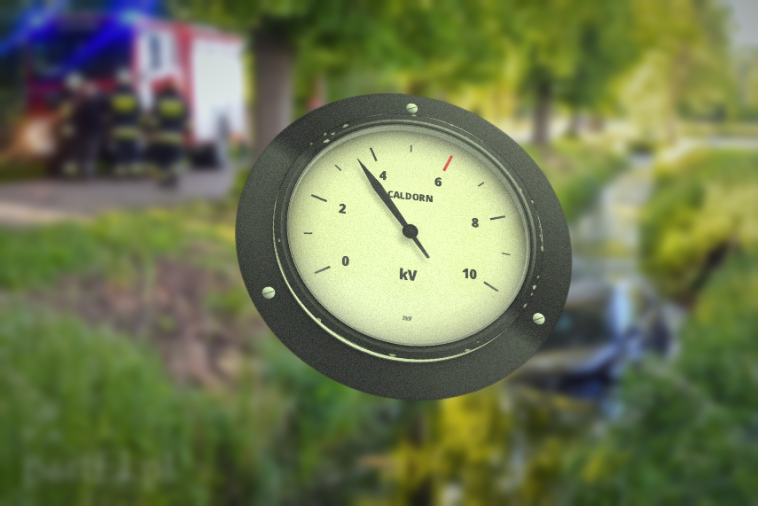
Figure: 3.5
